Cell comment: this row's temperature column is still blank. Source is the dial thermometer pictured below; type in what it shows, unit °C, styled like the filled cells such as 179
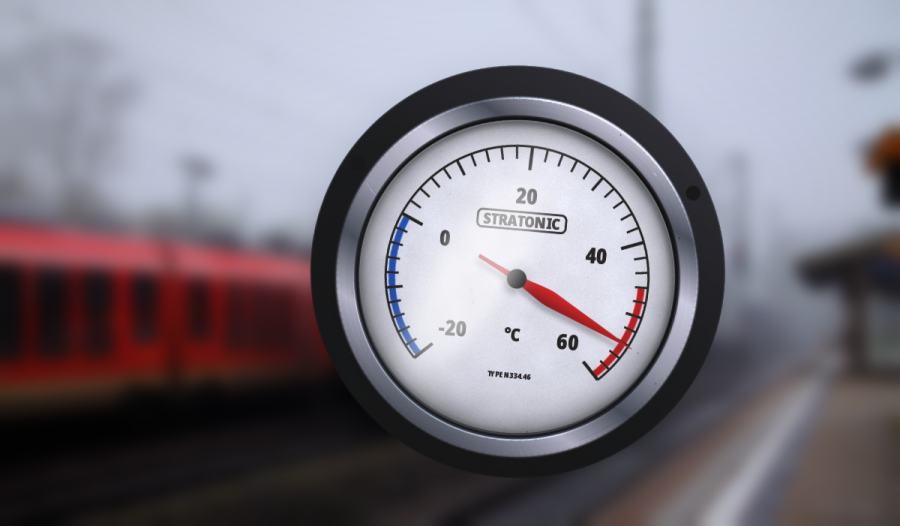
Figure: 54
